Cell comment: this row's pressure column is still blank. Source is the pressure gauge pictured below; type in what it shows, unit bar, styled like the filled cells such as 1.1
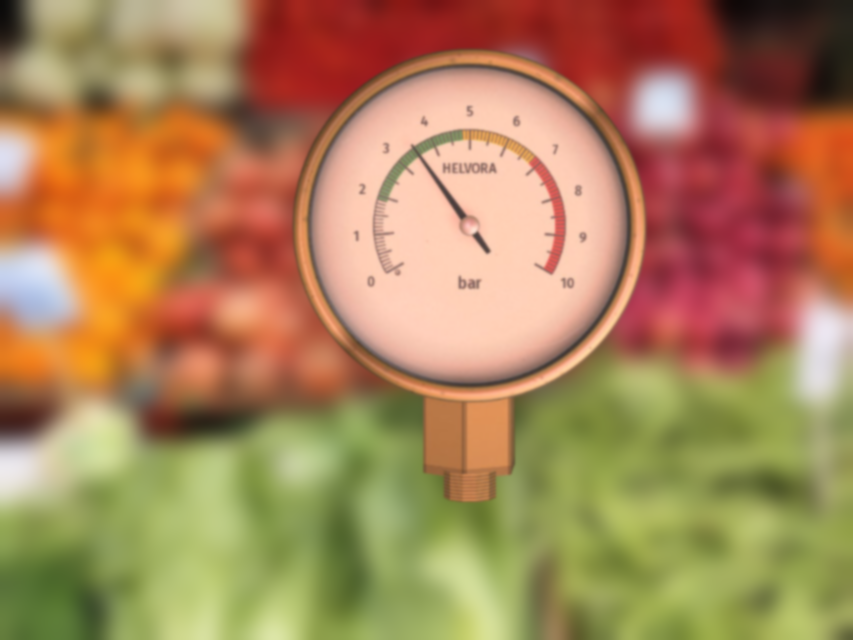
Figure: 3.5
